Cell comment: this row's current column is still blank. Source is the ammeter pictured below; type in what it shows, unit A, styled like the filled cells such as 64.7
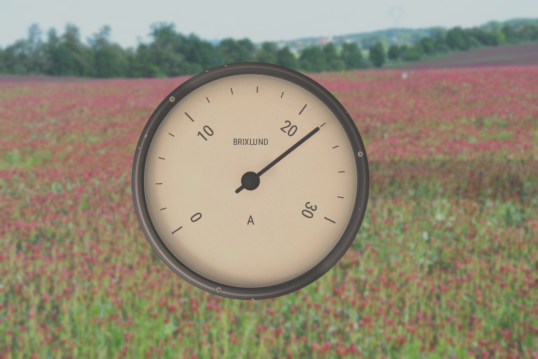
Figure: 22
